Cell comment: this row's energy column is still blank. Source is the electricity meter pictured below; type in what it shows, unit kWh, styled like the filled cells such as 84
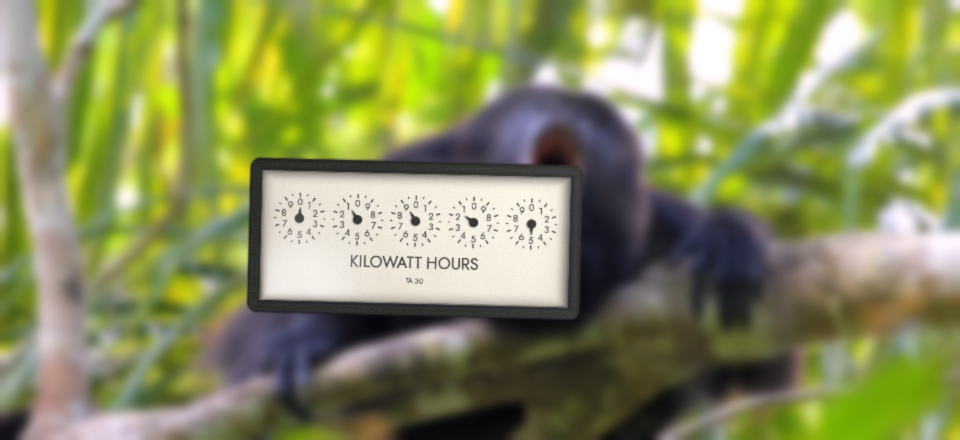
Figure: 915
